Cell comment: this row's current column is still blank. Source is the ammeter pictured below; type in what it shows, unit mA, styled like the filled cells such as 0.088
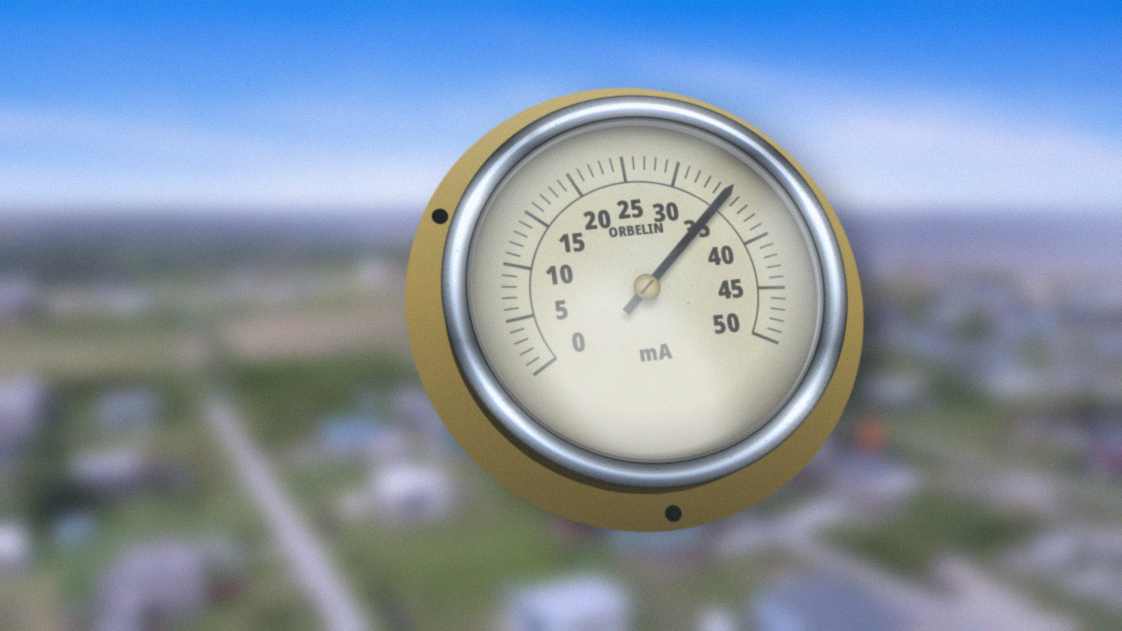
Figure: 35
